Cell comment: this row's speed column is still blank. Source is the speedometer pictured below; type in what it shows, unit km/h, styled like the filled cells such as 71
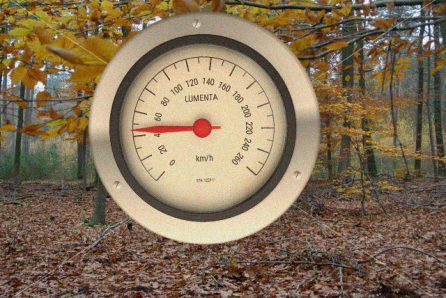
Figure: 45
